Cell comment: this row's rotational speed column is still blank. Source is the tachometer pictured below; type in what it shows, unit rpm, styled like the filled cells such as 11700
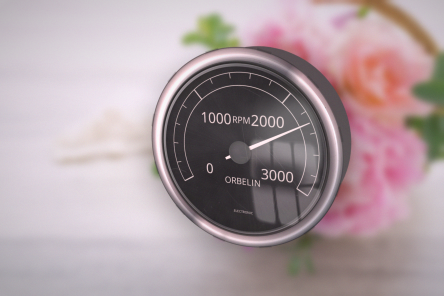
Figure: 2300
